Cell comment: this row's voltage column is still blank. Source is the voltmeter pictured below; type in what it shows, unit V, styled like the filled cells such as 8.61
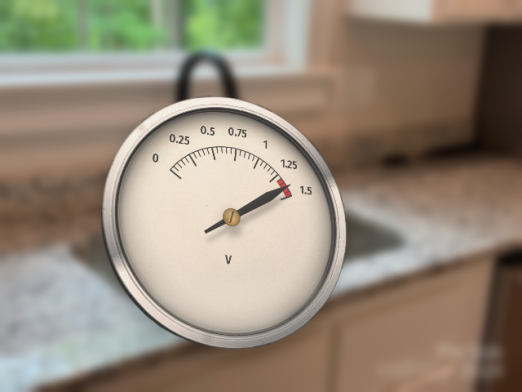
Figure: 1.4
